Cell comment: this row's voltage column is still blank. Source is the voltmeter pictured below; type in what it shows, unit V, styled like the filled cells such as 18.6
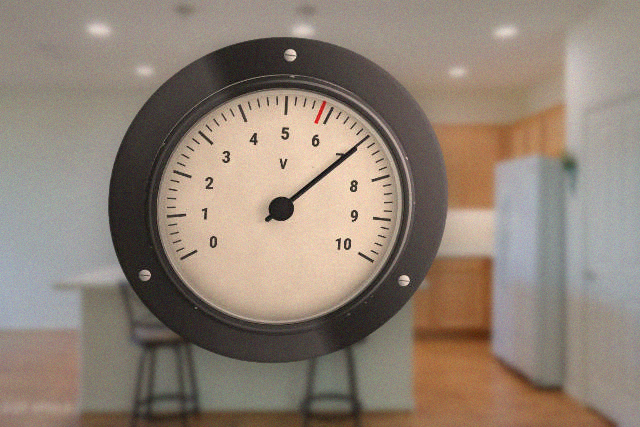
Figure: 7
